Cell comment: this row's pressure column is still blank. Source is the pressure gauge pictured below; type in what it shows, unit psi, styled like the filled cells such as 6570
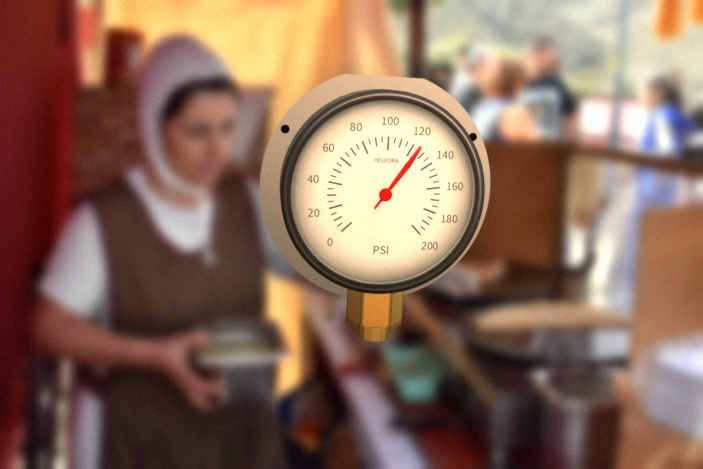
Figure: 125
